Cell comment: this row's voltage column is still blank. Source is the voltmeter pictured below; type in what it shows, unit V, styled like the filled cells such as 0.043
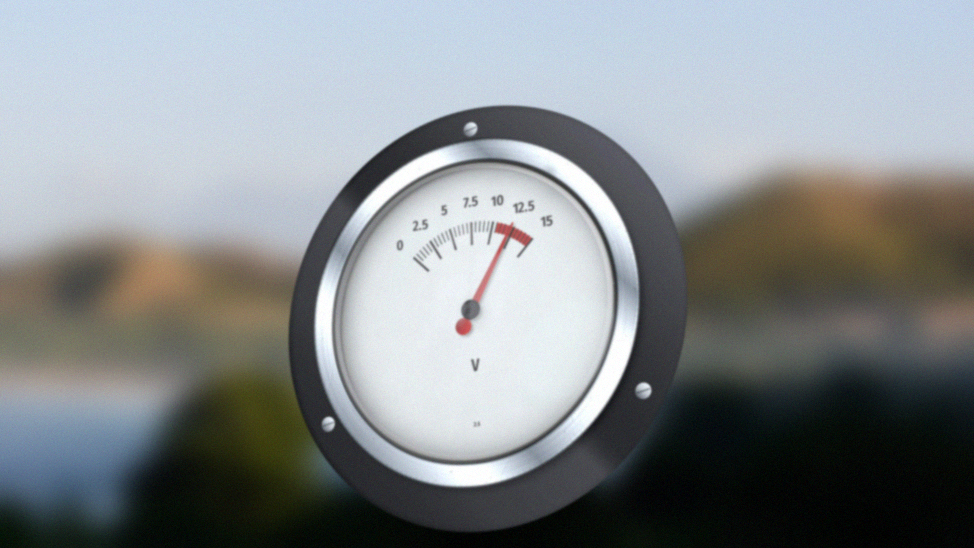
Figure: 12.5
